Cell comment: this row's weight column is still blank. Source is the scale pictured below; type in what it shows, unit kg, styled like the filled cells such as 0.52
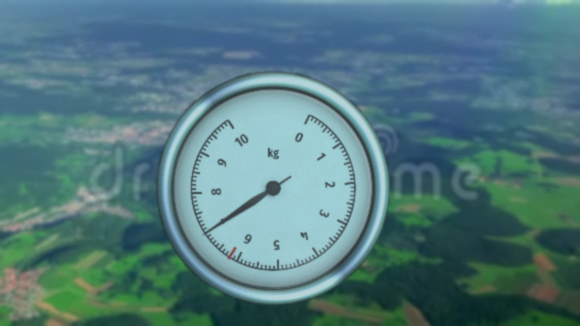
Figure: 7
